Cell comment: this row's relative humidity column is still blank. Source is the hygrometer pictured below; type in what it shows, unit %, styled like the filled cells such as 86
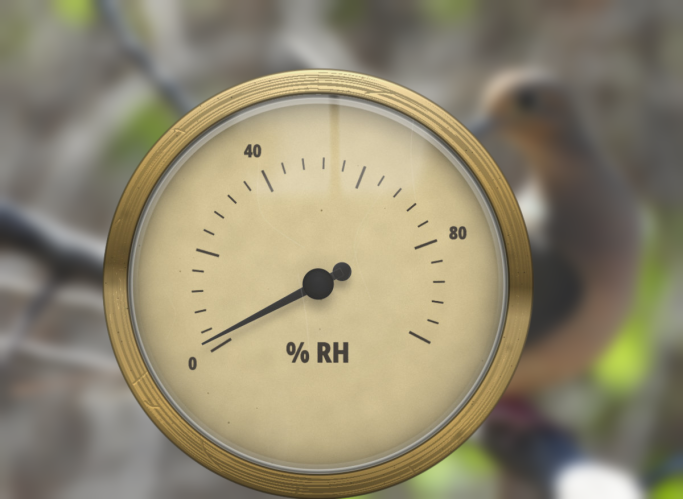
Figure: 2
